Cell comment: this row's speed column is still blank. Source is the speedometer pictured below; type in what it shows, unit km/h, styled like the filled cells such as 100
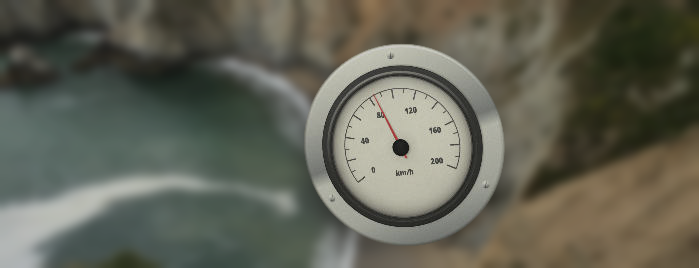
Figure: 85
